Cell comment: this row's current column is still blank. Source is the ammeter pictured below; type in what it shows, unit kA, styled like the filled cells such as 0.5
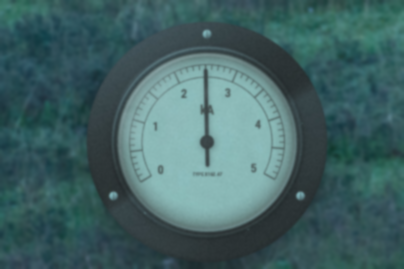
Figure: 2.5
